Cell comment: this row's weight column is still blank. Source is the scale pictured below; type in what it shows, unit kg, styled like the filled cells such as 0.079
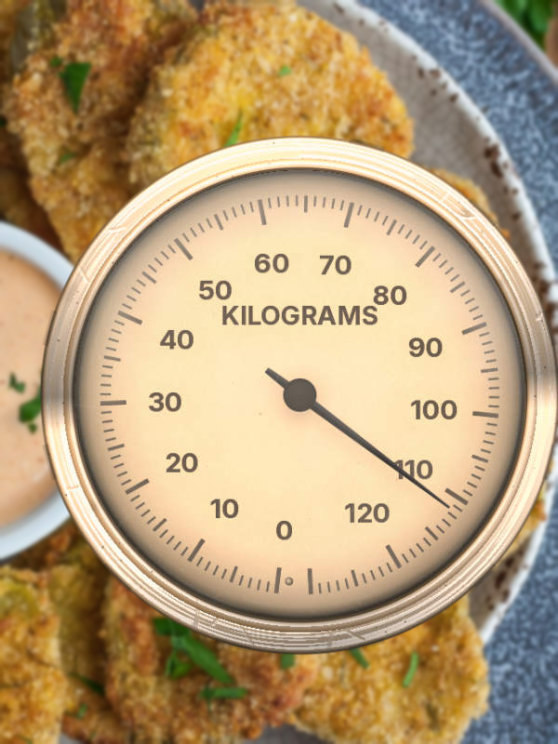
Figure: 111.5
